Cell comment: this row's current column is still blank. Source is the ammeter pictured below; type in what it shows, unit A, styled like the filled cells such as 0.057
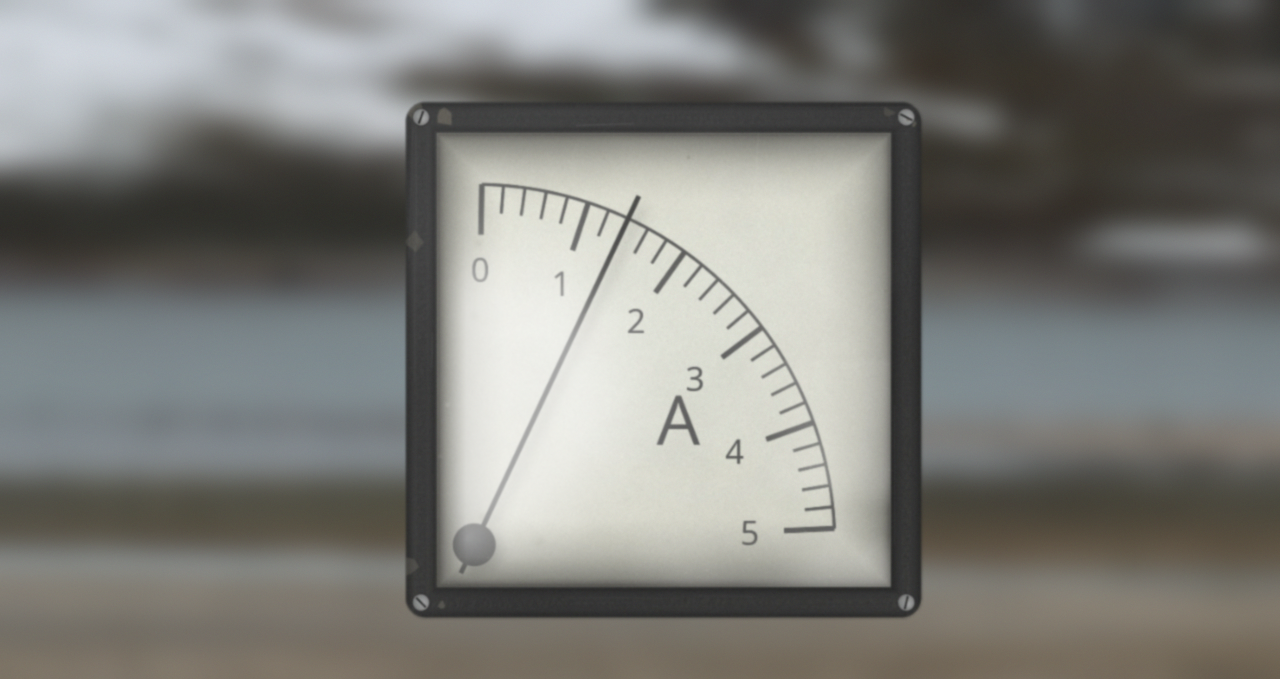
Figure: 1.4
